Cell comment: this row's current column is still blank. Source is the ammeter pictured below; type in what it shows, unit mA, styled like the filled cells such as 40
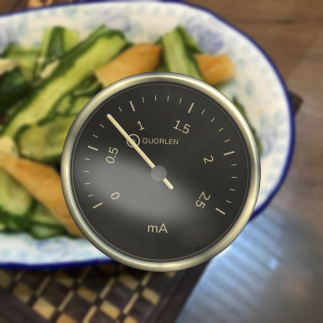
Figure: 0.8
